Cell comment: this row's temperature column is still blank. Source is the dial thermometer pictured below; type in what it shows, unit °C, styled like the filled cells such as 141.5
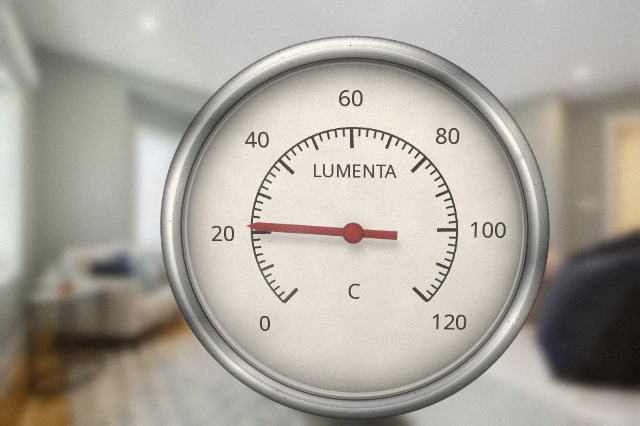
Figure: 22
